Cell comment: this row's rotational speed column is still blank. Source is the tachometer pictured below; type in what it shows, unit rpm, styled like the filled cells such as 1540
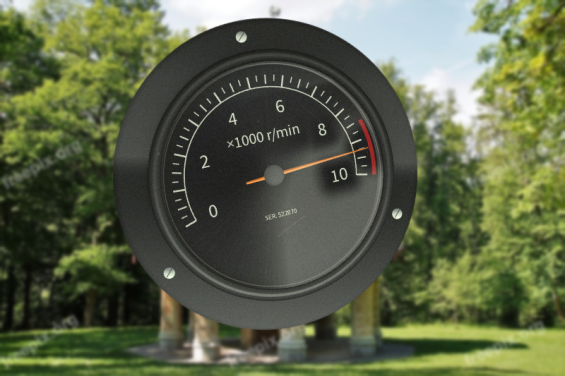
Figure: 9250
